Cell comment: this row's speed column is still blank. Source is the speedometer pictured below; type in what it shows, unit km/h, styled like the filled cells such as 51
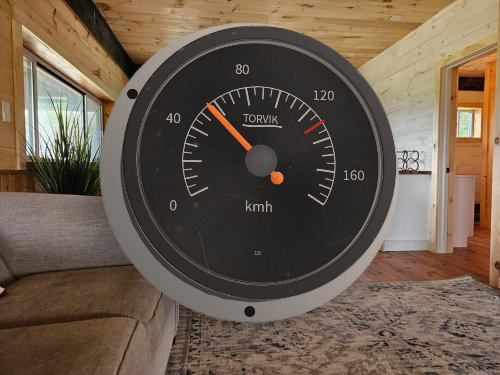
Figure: 55
